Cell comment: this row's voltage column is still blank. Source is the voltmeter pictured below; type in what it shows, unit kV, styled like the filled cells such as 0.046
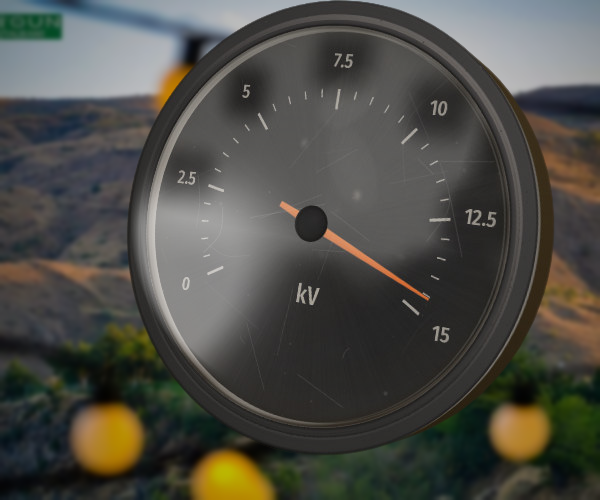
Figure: 14.5
